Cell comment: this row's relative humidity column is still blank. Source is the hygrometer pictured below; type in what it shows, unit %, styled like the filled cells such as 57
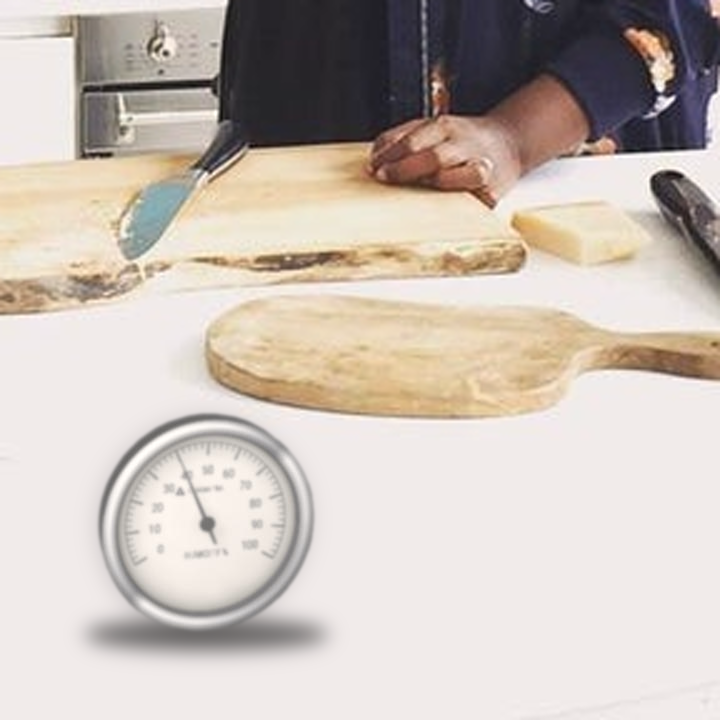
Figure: 40
